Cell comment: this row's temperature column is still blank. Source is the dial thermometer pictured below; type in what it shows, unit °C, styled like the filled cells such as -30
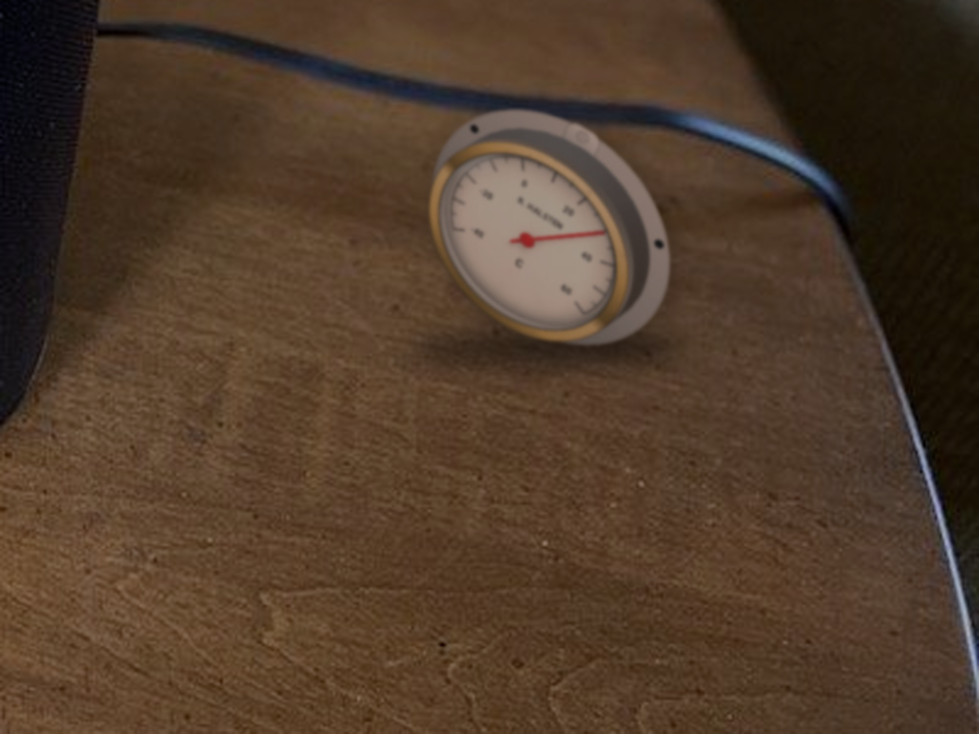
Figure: 30
